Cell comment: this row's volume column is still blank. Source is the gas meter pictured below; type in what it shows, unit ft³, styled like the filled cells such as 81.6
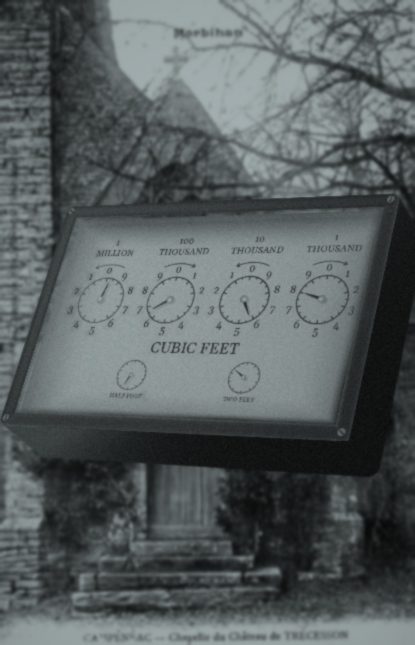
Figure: 965800
